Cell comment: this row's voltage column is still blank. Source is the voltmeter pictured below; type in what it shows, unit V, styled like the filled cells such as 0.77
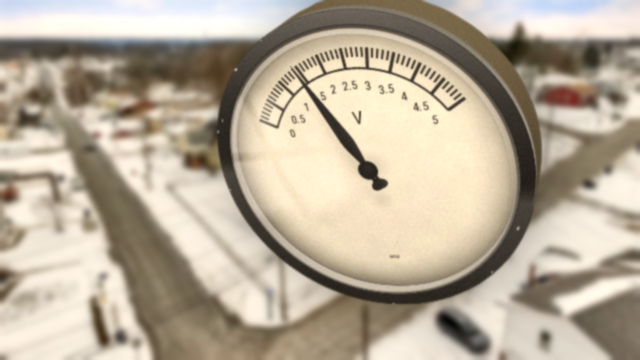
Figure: 1.5
